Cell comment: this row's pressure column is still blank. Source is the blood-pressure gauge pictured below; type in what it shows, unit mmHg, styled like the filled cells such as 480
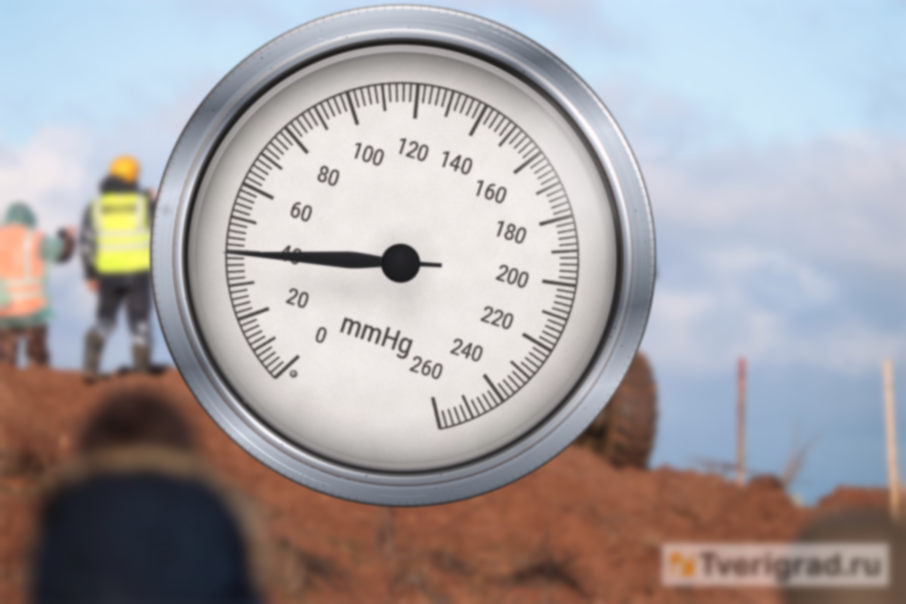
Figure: 40
